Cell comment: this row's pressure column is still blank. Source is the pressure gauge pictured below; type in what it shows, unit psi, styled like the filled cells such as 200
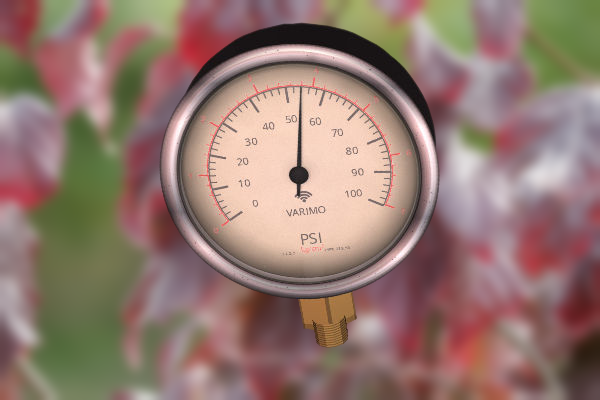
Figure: 54
